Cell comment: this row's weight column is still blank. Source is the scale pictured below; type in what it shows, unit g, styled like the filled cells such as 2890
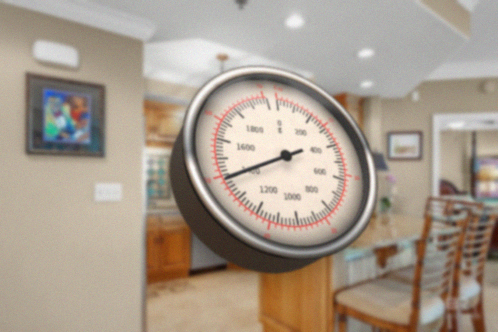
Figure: 1400
